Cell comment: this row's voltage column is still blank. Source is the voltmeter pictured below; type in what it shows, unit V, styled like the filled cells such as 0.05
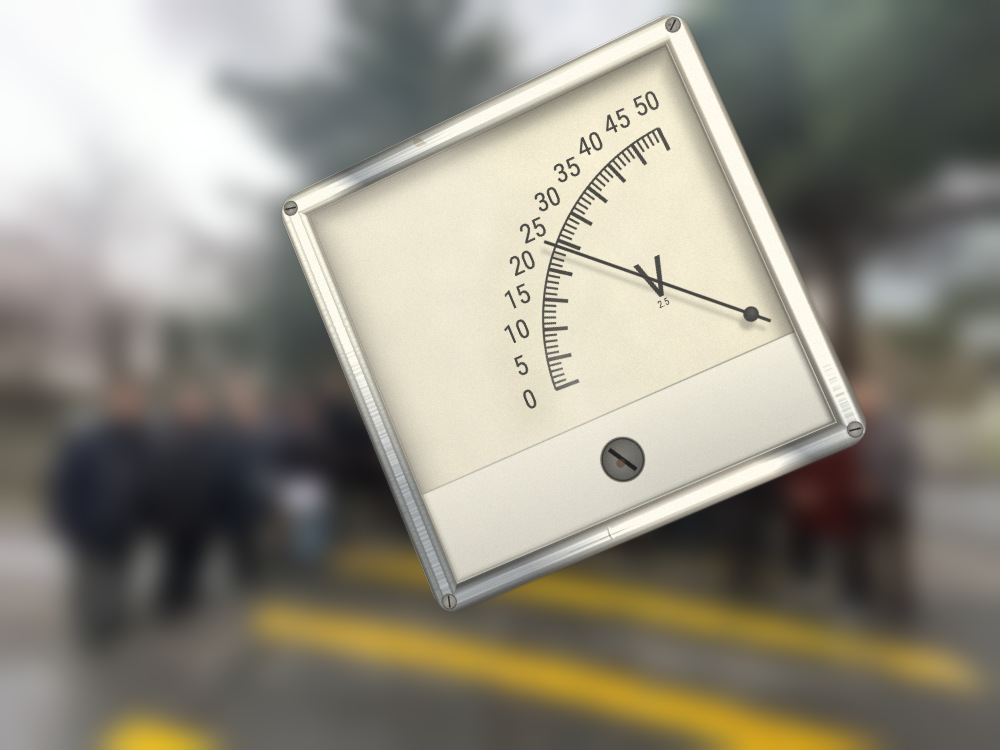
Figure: 24
